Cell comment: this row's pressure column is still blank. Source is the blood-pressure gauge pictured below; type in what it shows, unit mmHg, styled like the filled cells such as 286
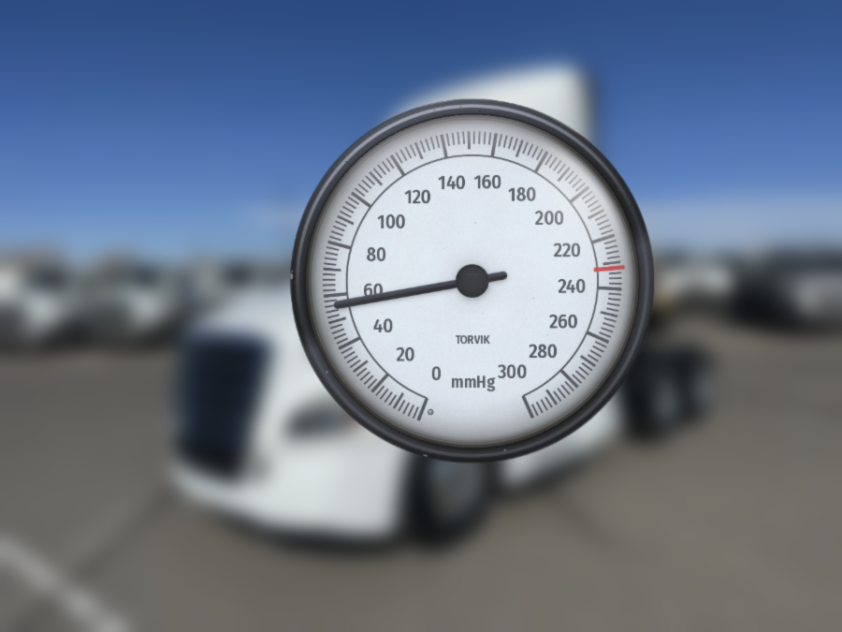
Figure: 56
